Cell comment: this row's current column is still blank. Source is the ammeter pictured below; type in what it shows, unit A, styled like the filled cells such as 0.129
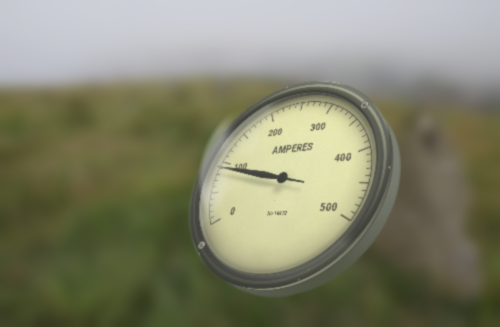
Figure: 90
